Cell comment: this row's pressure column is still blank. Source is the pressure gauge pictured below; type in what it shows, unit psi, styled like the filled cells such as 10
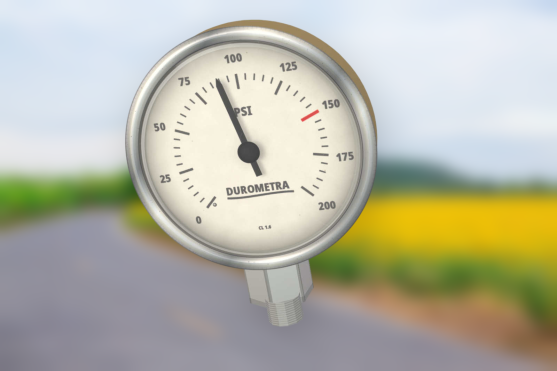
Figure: 90
